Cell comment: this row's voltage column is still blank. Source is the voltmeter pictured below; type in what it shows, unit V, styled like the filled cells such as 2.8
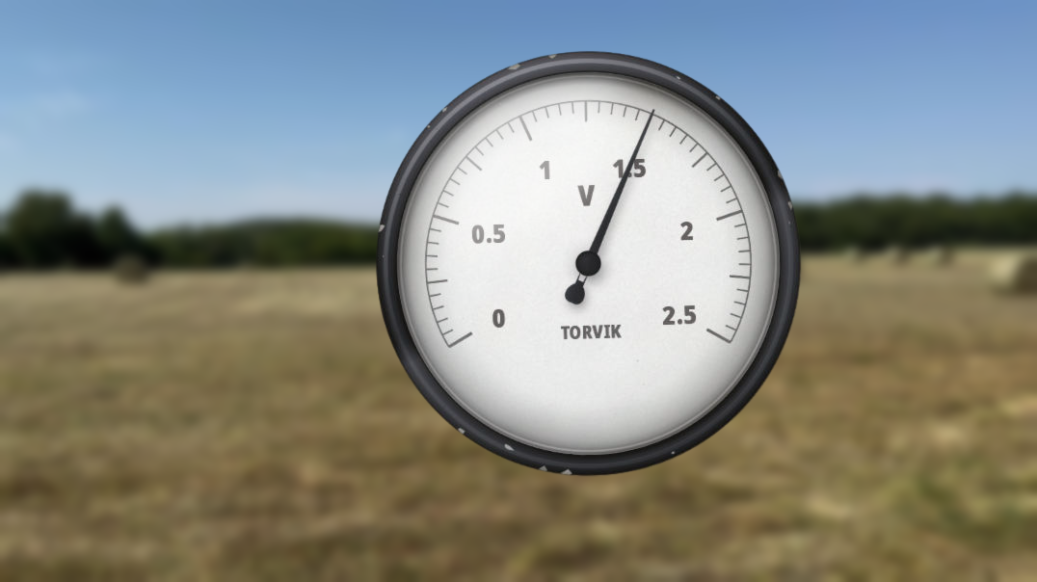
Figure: 1.5
